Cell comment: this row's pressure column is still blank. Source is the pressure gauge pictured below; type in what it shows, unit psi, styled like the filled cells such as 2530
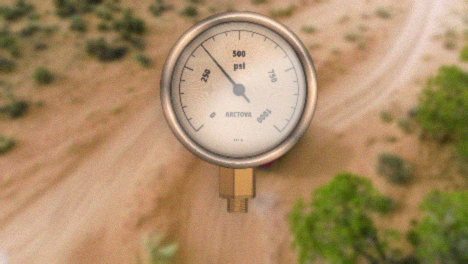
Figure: 350
